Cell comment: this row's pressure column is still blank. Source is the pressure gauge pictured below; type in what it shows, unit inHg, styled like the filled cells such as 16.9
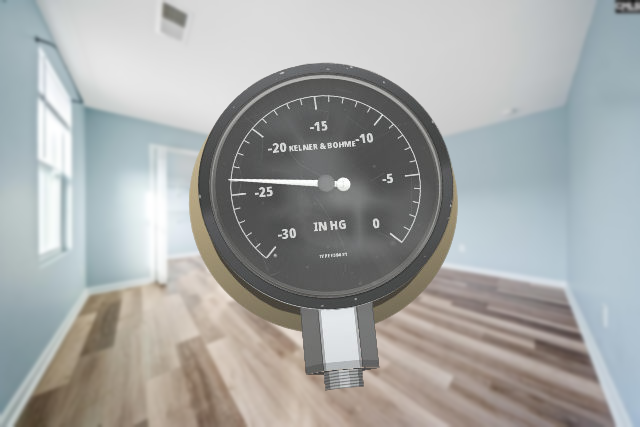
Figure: -24
